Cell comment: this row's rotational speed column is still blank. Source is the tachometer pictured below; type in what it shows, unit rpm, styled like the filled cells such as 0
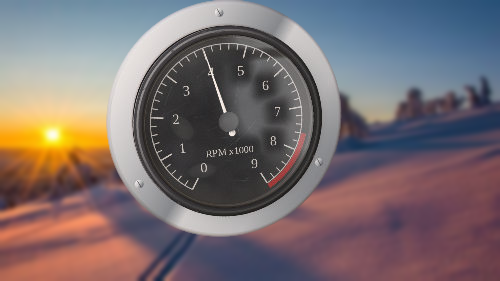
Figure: 4000
